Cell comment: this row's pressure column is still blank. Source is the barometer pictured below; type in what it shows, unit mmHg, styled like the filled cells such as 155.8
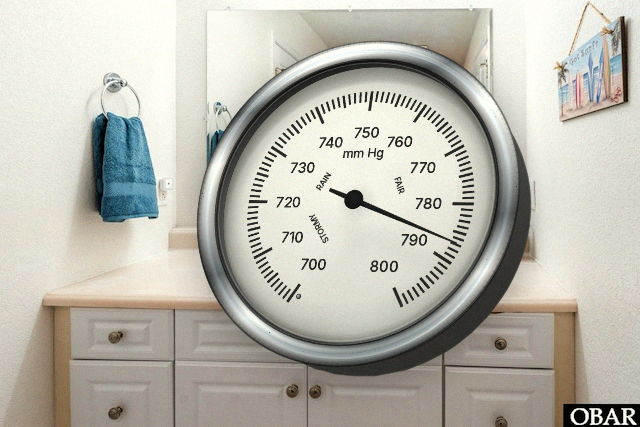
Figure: 787
